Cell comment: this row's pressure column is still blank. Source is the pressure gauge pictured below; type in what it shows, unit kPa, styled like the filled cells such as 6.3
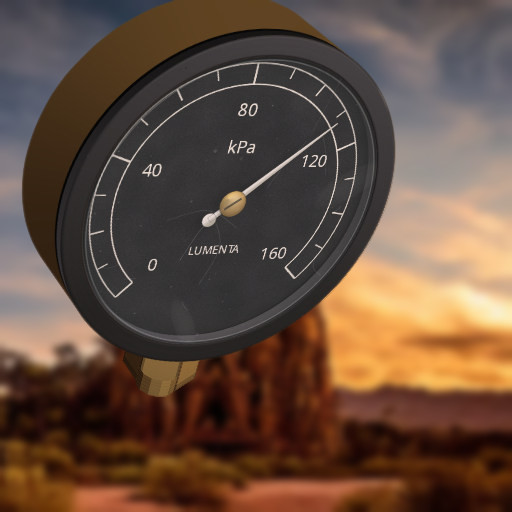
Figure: 110
